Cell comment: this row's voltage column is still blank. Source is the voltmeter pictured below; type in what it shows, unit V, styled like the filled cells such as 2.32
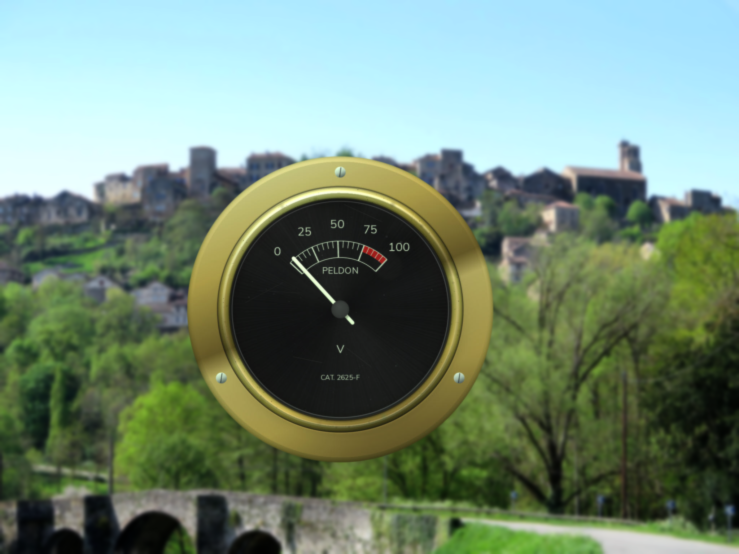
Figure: 5
